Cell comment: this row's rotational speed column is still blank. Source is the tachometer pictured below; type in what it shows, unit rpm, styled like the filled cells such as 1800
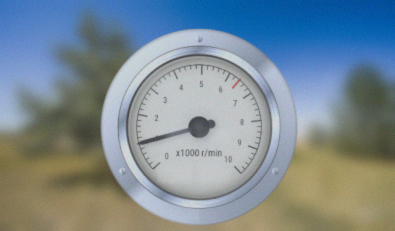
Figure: 1000
